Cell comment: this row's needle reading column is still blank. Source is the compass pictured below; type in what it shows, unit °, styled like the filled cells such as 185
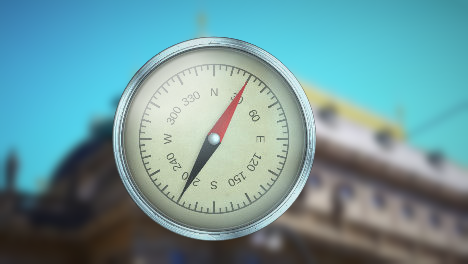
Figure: 30
